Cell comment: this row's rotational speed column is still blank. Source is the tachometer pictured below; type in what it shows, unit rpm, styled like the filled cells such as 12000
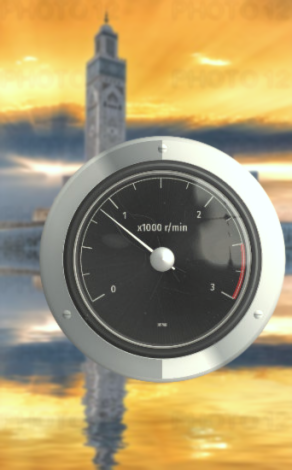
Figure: 875
